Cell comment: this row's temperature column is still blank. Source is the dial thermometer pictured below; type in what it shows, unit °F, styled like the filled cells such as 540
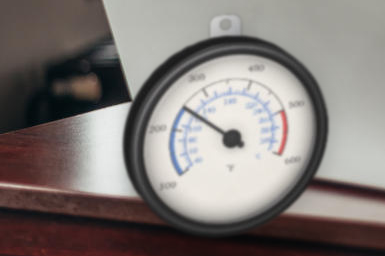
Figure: 250
